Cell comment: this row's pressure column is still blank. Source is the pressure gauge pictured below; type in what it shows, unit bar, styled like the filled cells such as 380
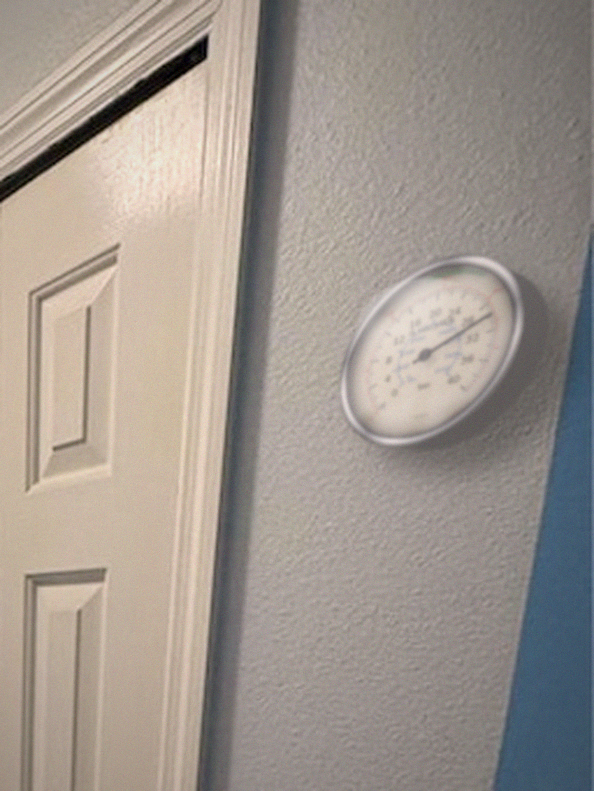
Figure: 30
